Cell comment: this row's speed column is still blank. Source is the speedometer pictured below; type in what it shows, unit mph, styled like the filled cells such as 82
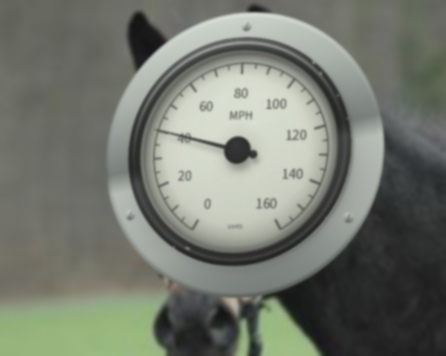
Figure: 40
